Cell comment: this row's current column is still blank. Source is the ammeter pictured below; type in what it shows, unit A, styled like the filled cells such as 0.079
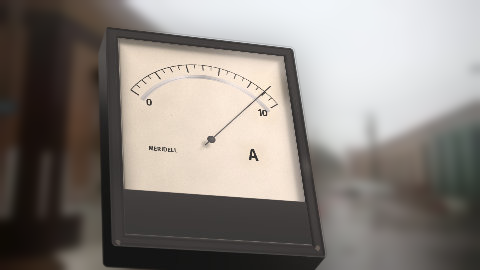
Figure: 9
